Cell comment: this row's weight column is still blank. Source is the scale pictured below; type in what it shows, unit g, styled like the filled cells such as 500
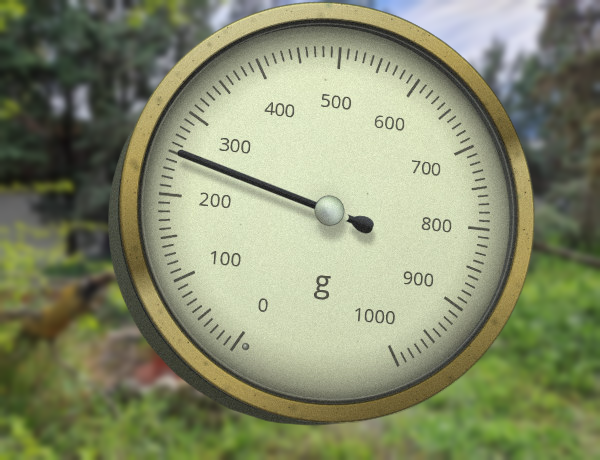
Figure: 250
